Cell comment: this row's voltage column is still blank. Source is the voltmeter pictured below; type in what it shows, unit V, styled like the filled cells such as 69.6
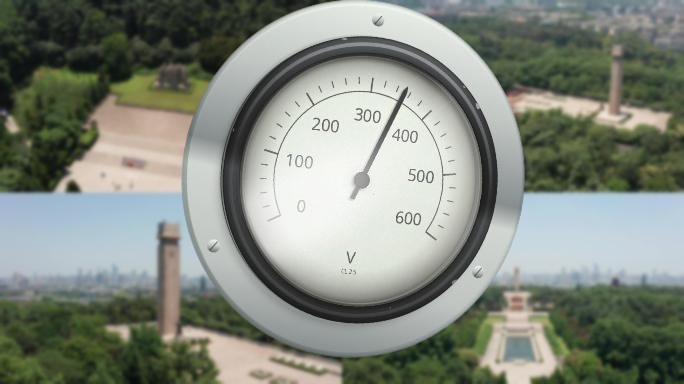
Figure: 350
